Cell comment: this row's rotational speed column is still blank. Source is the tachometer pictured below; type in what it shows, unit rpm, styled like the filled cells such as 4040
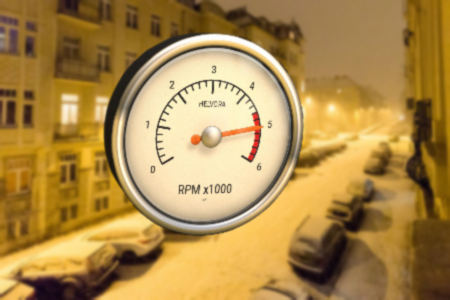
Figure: 5000
